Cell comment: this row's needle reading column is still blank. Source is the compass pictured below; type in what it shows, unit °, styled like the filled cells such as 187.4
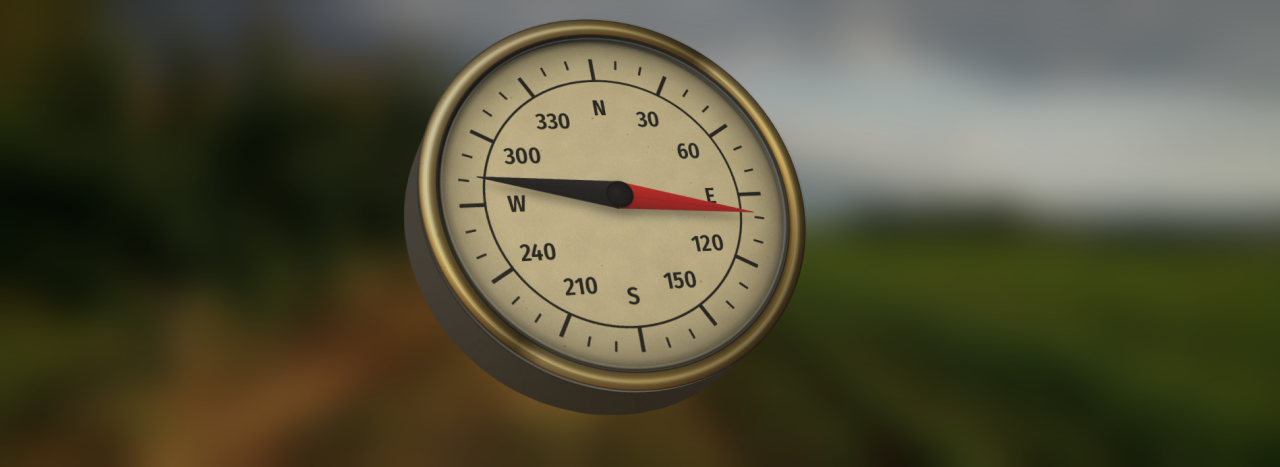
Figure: 100
